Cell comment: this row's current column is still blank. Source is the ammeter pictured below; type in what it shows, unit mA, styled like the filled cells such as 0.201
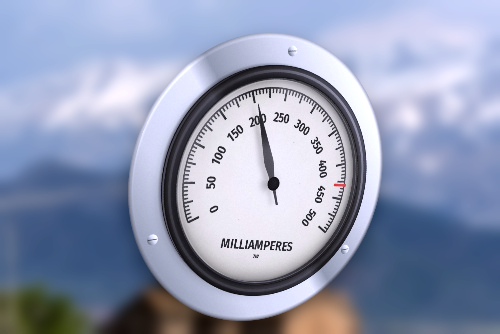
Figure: 200
